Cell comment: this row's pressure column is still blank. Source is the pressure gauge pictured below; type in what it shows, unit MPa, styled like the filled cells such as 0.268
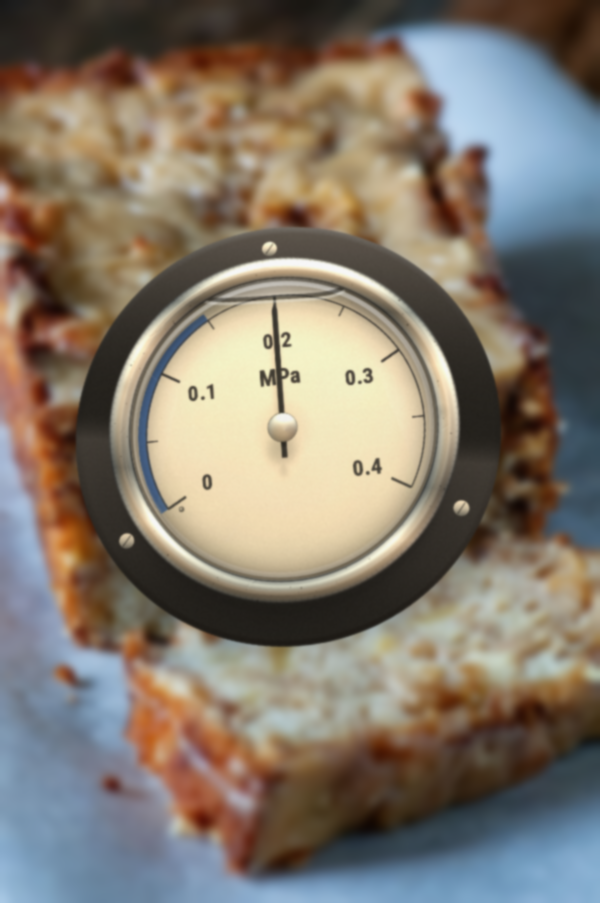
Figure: 0.2
